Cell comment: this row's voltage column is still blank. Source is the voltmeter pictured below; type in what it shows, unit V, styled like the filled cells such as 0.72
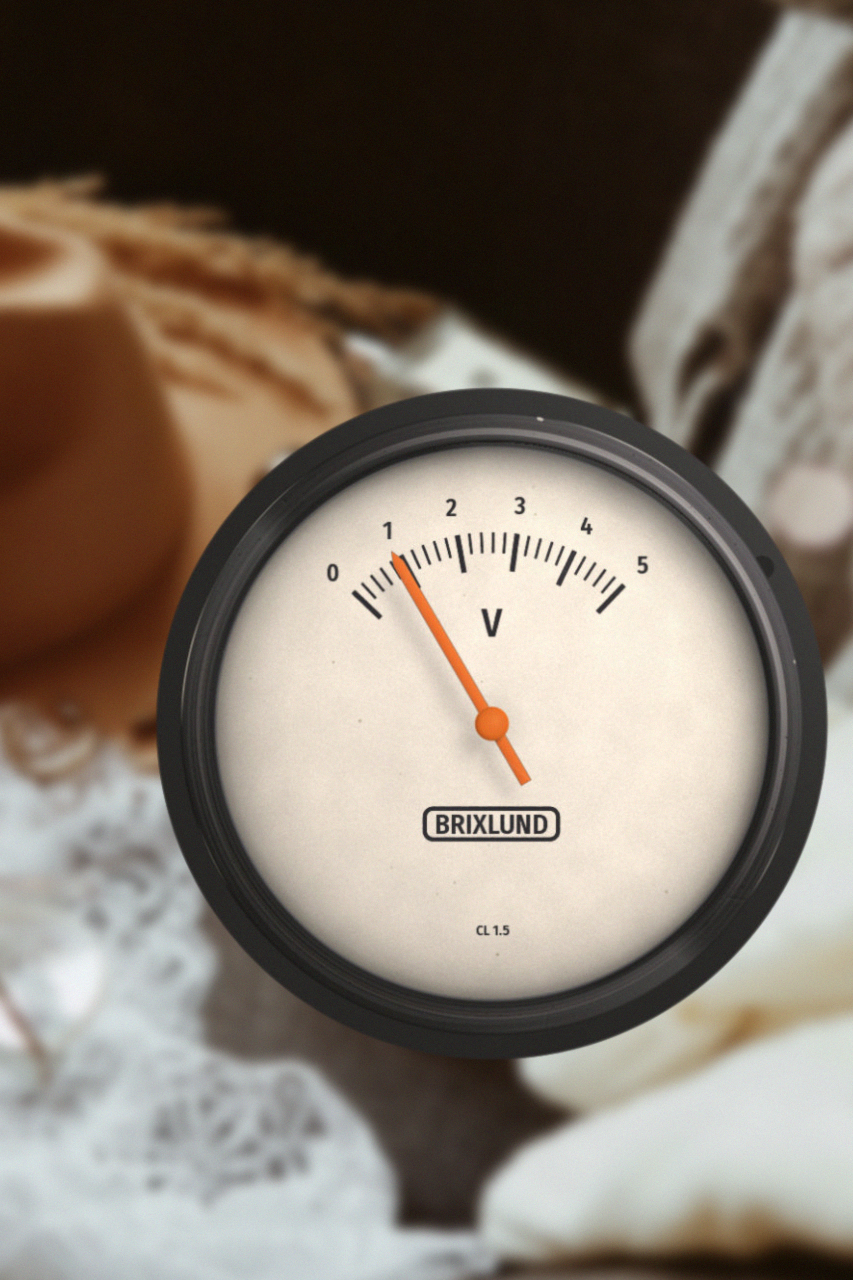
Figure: 0.9
